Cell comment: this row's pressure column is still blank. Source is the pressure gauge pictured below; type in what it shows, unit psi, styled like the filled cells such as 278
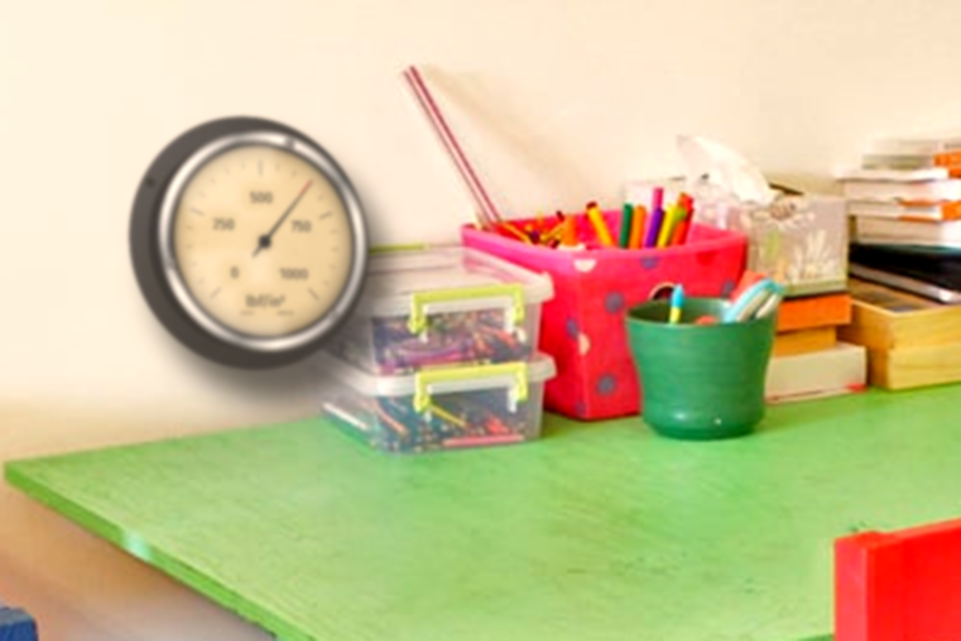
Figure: 650
